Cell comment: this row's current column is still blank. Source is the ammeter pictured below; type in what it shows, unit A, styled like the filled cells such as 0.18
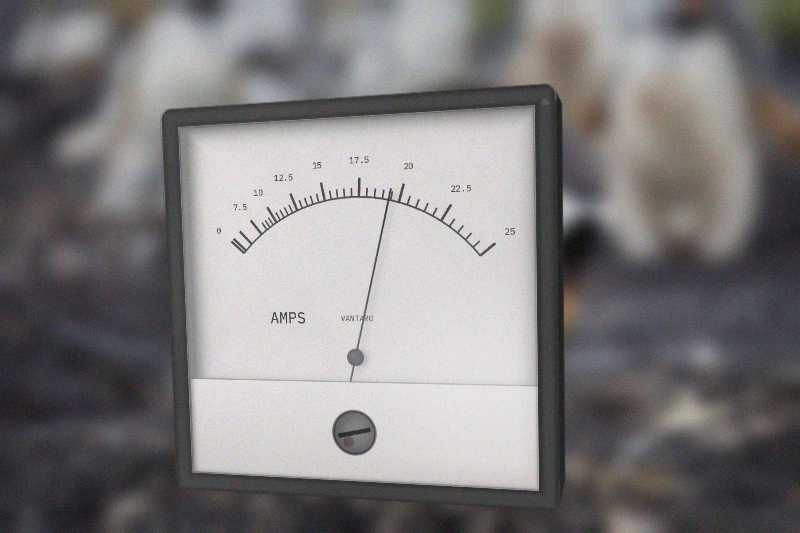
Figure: 19.5
